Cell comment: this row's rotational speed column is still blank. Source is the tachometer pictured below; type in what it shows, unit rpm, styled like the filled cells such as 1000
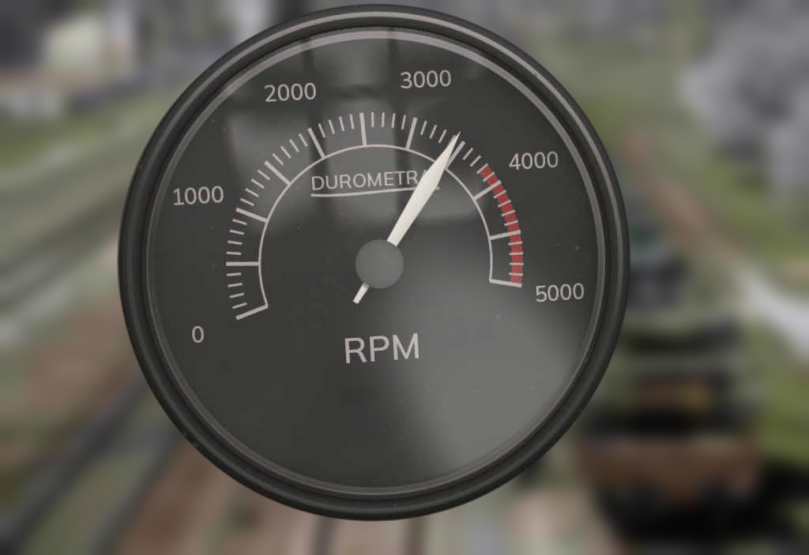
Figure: 3400
